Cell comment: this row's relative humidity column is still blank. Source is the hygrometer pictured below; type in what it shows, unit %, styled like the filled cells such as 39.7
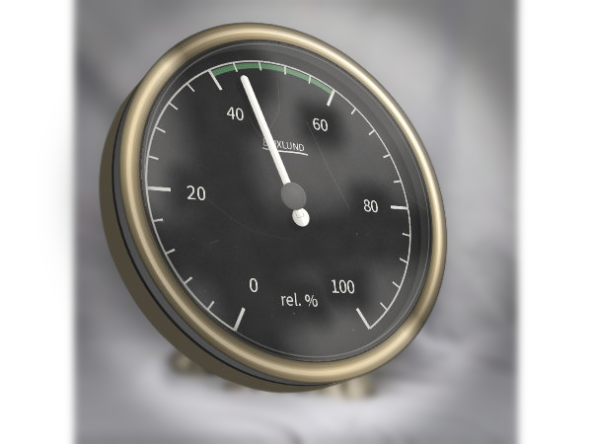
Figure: 44
